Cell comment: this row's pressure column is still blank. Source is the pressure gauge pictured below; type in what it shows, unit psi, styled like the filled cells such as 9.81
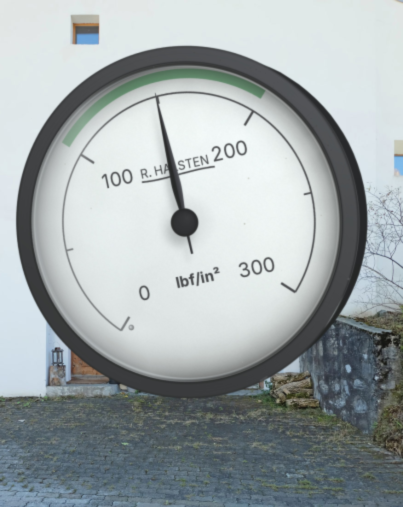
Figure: 150
